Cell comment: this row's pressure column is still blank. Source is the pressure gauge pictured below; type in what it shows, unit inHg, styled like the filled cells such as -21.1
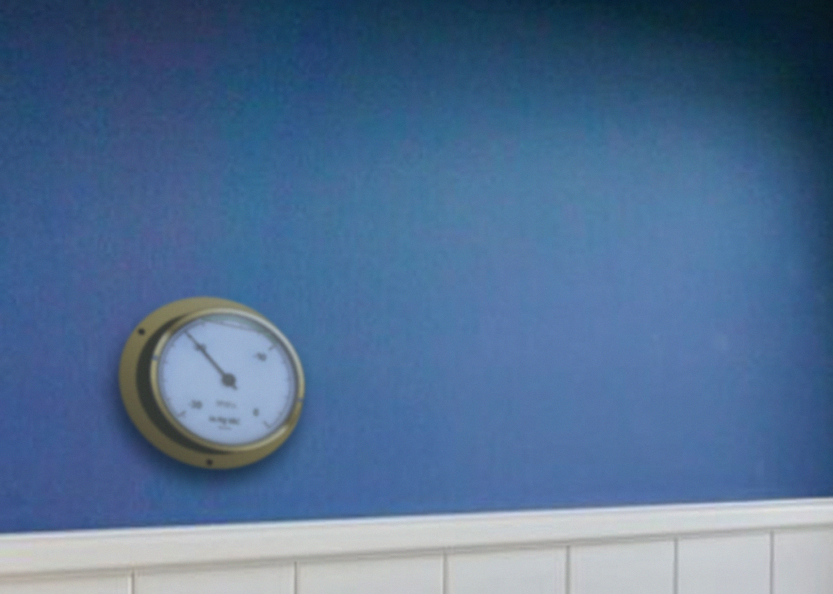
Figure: -20
